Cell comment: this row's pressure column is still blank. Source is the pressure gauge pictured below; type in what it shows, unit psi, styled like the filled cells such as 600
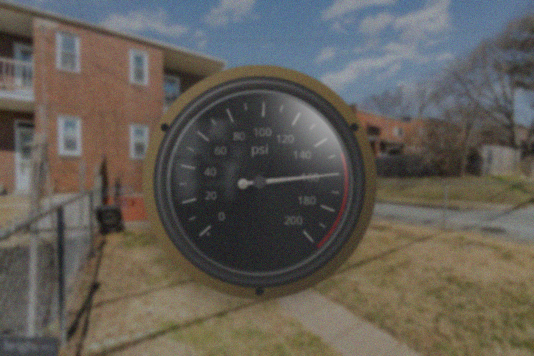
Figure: 160
